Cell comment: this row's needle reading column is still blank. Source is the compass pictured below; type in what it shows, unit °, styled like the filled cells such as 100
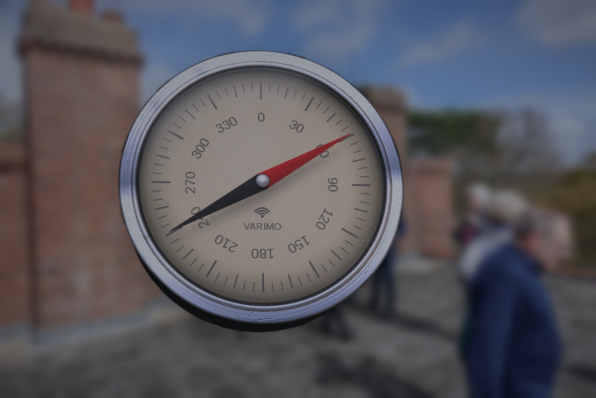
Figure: 60
